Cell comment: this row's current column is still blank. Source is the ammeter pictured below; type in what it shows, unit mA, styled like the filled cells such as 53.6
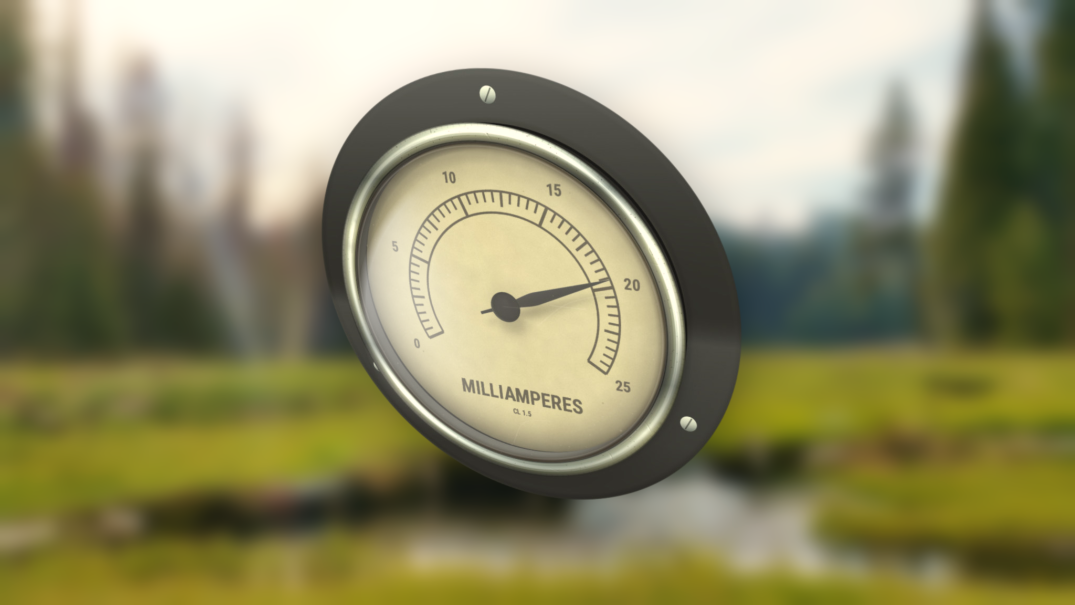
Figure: 19.5
